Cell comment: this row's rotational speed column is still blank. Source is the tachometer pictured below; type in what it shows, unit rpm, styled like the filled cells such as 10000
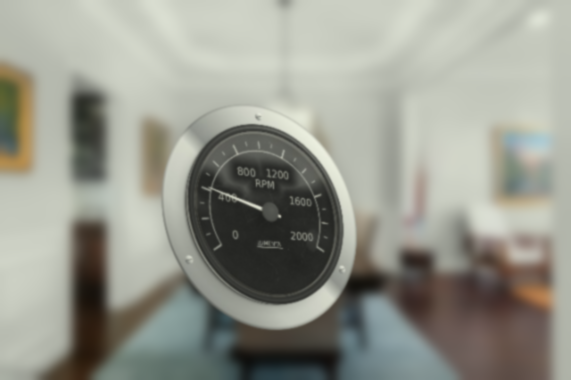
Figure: 400
